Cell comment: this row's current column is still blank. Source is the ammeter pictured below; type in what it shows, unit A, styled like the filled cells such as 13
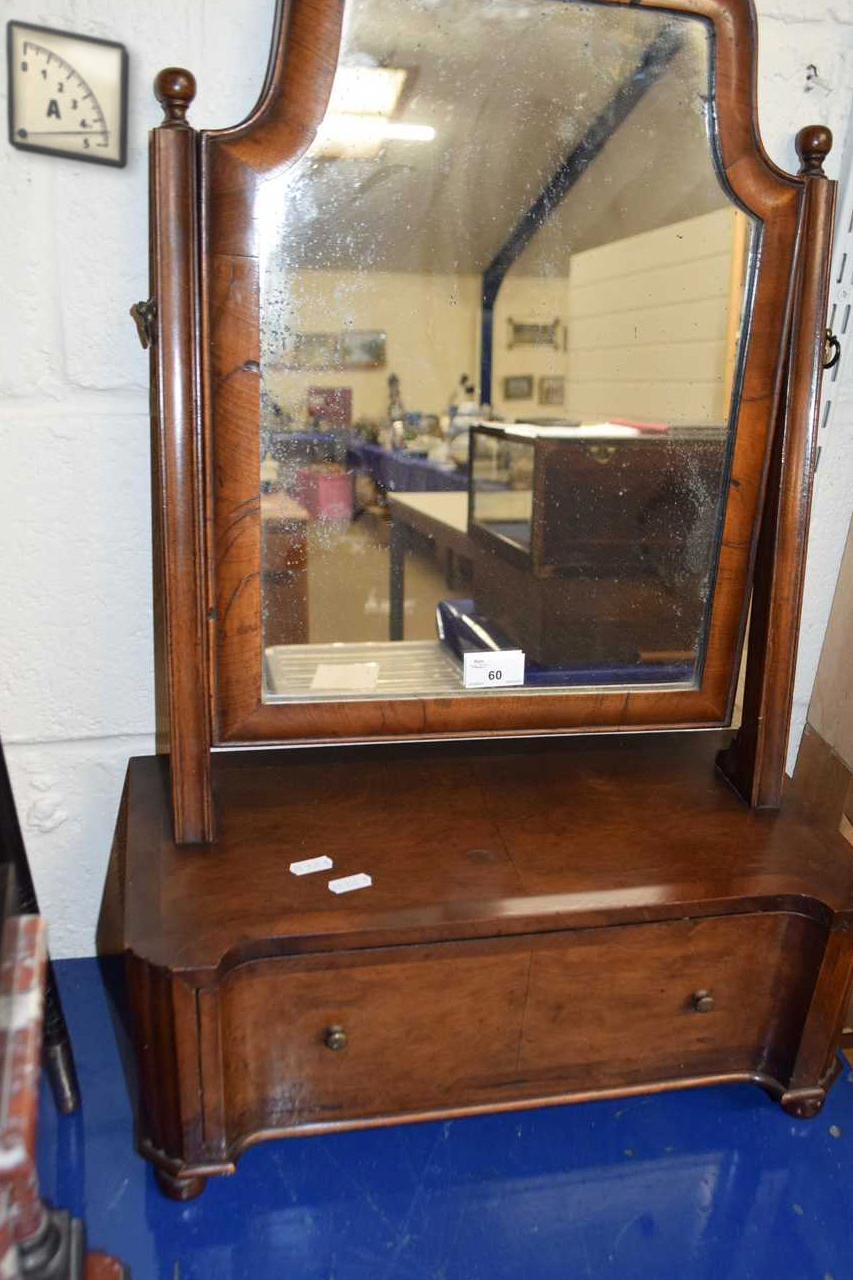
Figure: 4.5
